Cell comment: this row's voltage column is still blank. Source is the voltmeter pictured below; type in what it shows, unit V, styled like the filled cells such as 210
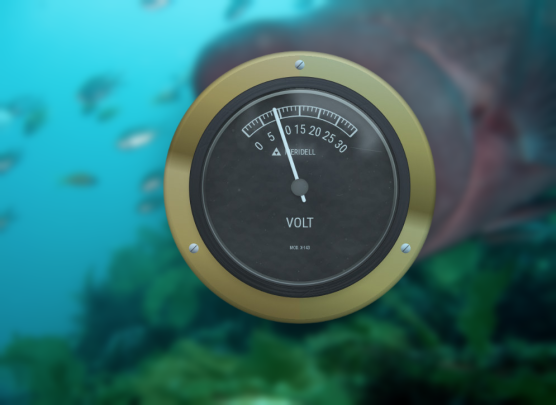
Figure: 9
